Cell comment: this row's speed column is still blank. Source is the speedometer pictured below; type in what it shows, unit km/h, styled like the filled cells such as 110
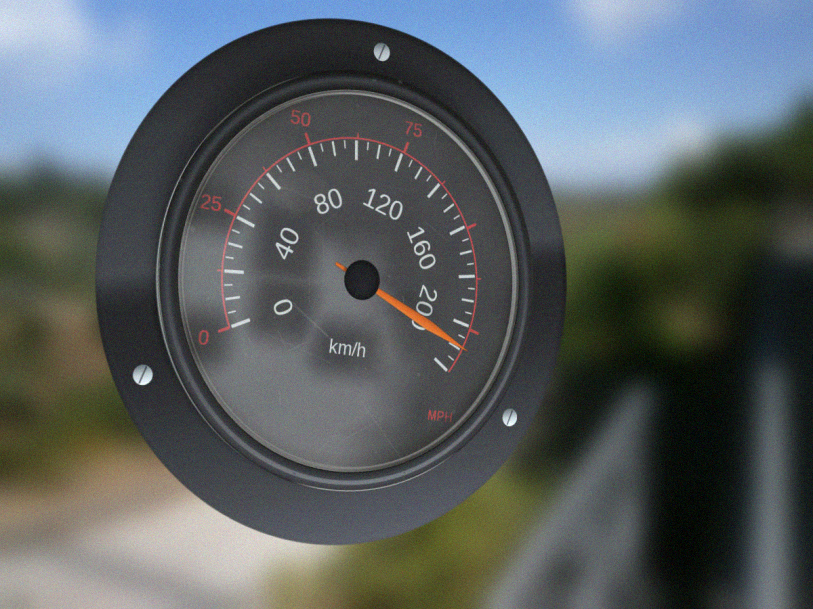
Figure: 210
